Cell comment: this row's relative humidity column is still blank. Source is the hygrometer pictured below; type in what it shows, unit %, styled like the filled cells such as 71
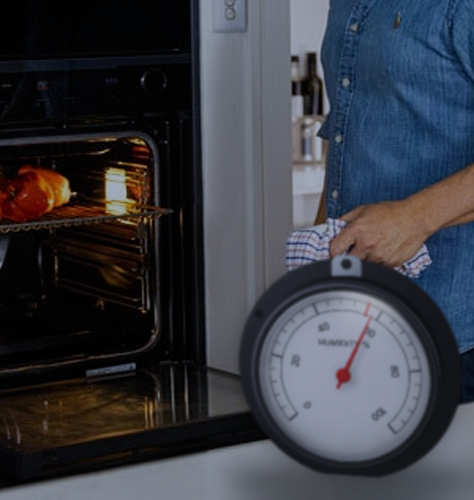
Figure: 58
